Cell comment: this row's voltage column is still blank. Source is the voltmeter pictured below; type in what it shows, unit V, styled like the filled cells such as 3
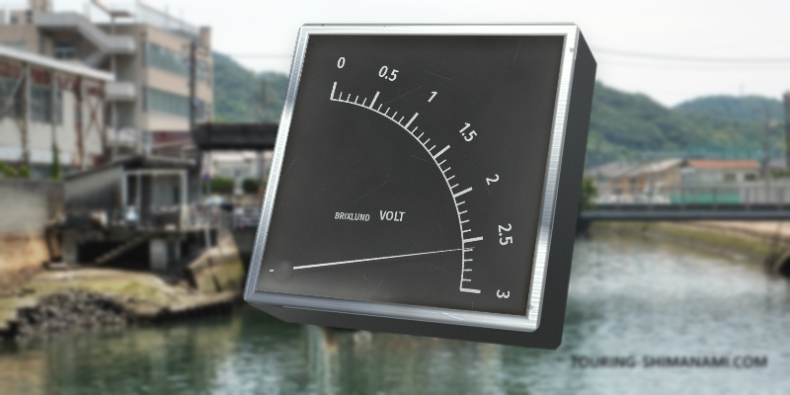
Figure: 2.6
